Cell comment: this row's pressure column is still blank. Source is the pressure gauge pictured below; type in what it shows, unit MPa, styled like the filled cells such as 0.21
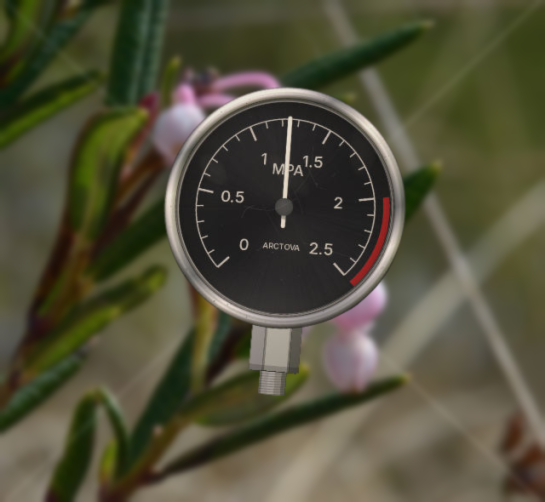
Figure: 1.25
